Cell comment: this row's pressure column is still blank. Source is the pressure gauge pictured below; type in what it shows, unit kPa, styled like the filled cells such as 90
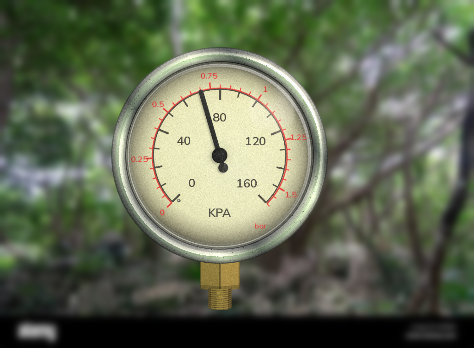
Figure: 70
